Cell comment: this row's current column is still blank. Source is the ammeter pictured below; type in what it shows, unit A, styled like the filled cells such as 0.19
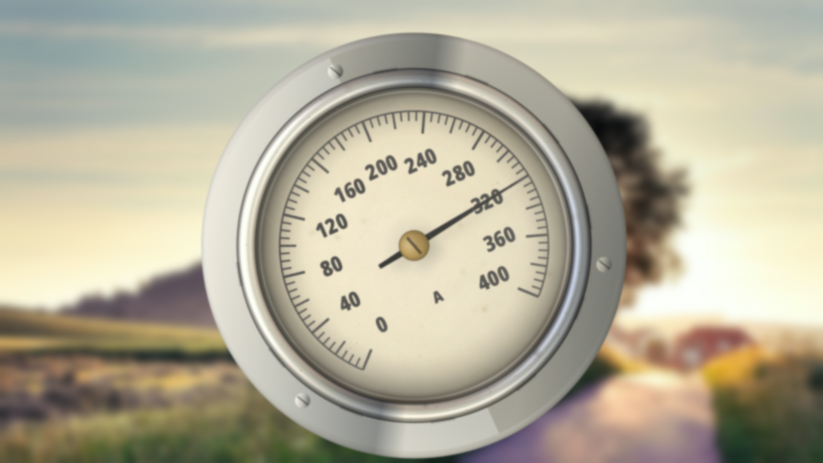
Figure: 320
